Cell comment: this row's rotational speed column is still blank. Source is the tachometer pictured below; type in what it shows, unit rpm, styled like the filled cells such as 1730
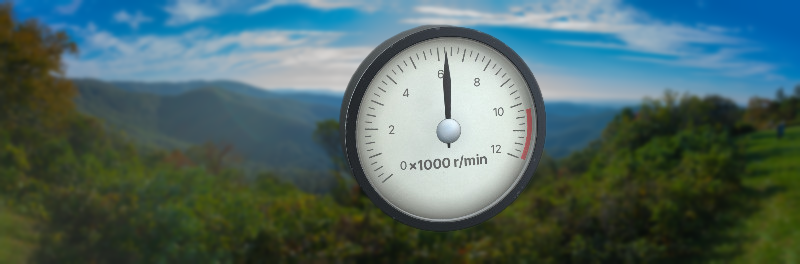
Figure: 6250
